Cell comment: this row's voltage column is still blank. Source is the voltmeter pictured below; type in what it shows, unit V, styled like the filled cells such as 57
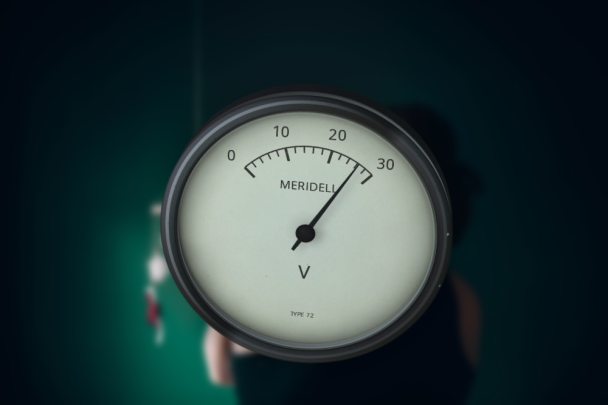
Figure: 26
